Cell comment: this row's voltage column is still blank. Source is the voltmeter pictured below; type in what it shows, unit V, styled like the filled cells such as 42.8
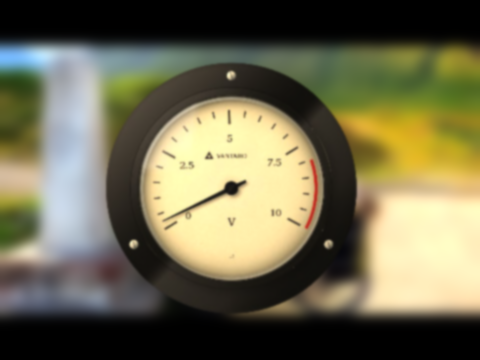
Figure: 0.25
